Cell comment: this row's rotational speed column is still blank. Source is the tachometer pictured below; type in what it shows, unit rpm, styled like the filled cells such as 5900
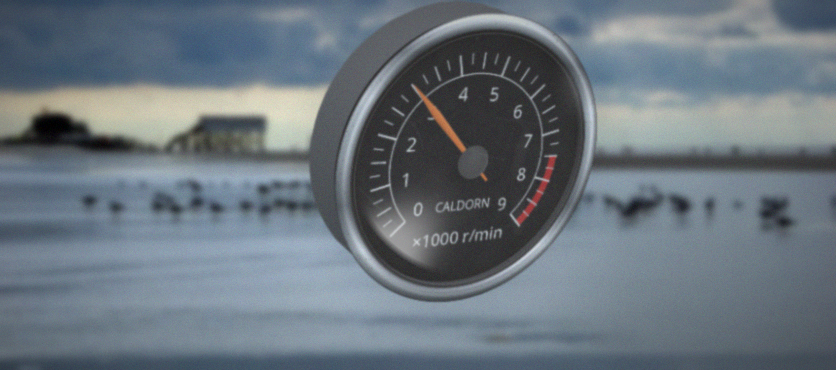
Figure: 3000
